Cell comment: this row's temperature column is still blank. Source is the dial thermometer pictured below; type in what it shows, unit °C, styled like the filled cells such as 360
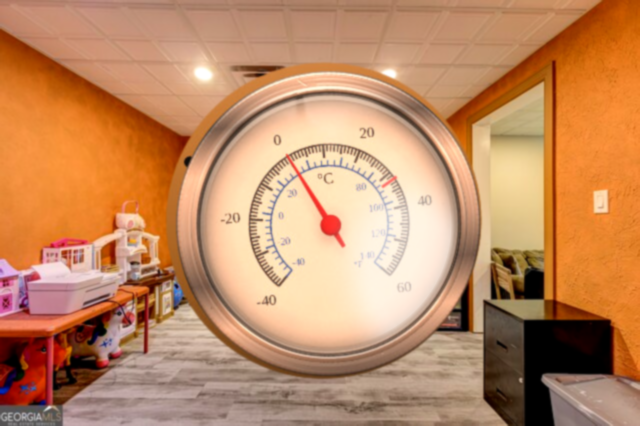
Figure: 0
